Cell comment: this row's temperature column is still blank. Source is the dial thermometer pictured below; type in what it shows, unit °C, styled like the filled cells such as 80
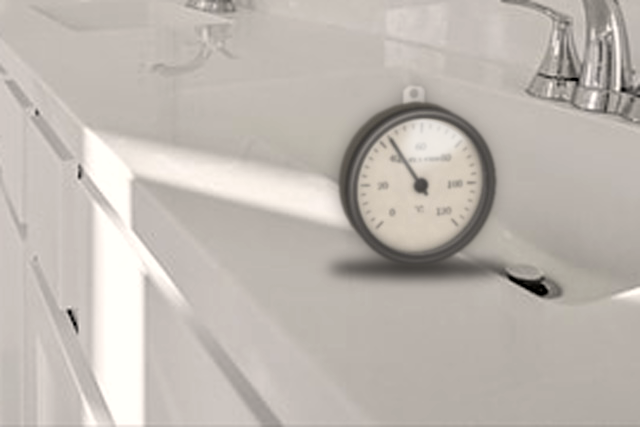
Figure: 44
